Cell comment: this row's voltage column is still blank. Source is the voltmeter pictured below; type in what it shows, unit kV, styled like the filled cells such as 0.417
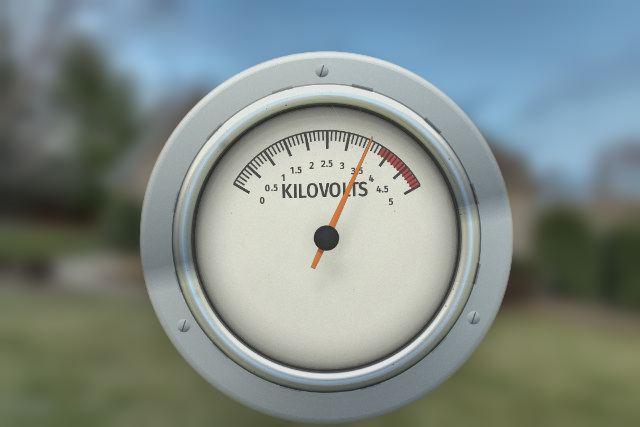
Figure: 3.5
